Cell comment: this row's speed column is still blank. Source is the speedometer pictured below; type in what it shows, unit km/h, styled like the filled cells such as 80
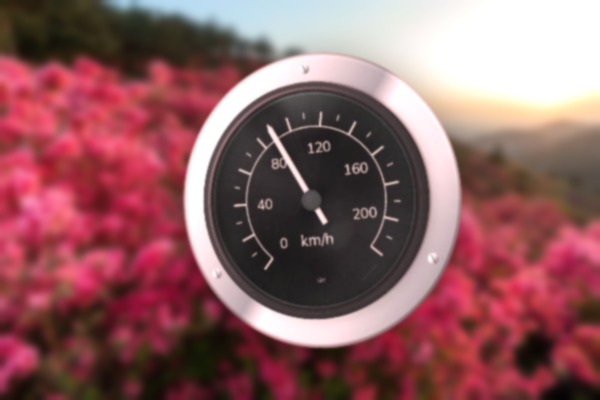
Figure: 90
